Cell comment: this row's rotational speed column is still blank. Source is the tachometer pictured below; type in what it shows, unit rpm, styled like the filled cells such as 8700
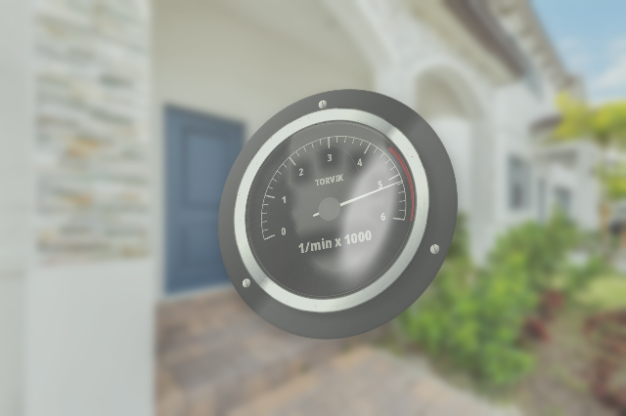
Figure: 5200
